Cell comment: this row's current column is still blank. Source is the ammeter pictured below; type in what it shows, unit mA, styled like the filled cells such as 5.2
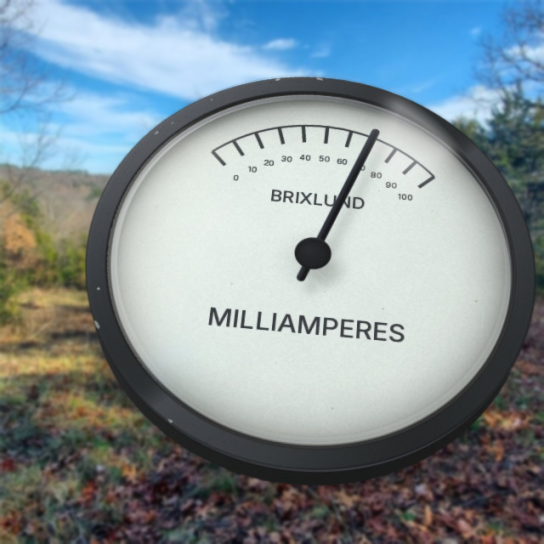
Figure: 70
